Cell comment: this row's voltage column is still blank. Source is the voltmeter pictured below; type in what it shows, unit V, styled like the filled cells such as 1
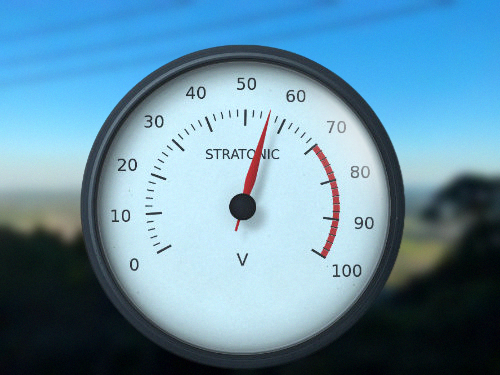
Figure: 56
